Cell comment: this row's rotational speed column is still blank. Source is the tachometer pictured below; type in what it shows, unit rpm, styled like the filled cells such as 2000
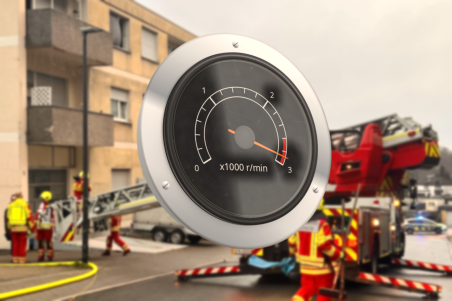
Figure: 2900
